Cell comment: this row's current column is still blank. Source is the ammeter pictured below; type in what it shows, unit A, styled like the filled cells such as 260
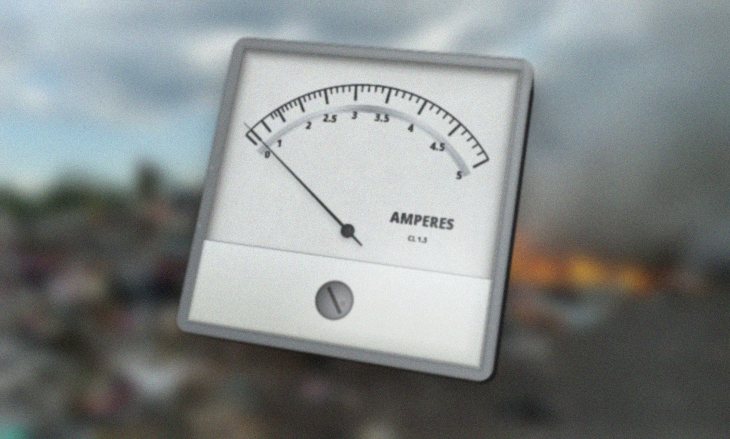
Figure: 0.5
